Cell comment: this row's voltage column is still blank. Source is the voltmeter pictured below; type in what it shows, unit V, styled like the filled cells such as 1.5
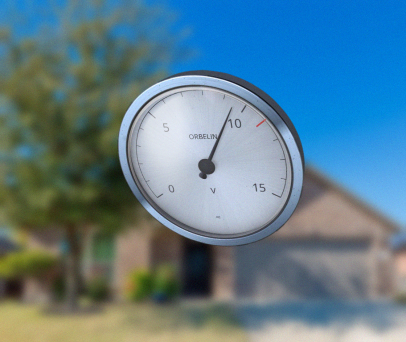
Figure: 9.5
